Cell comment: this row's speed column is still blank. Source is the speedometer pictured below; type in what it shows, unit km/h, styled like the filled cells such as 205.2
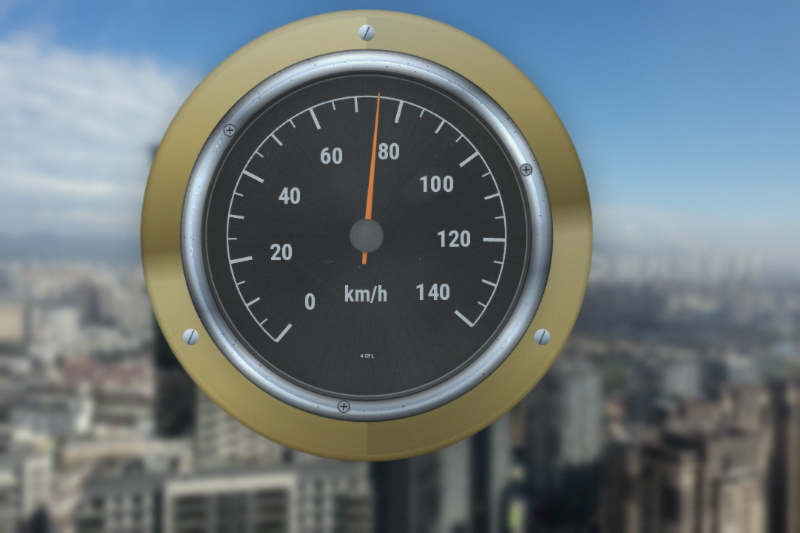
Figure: 75
